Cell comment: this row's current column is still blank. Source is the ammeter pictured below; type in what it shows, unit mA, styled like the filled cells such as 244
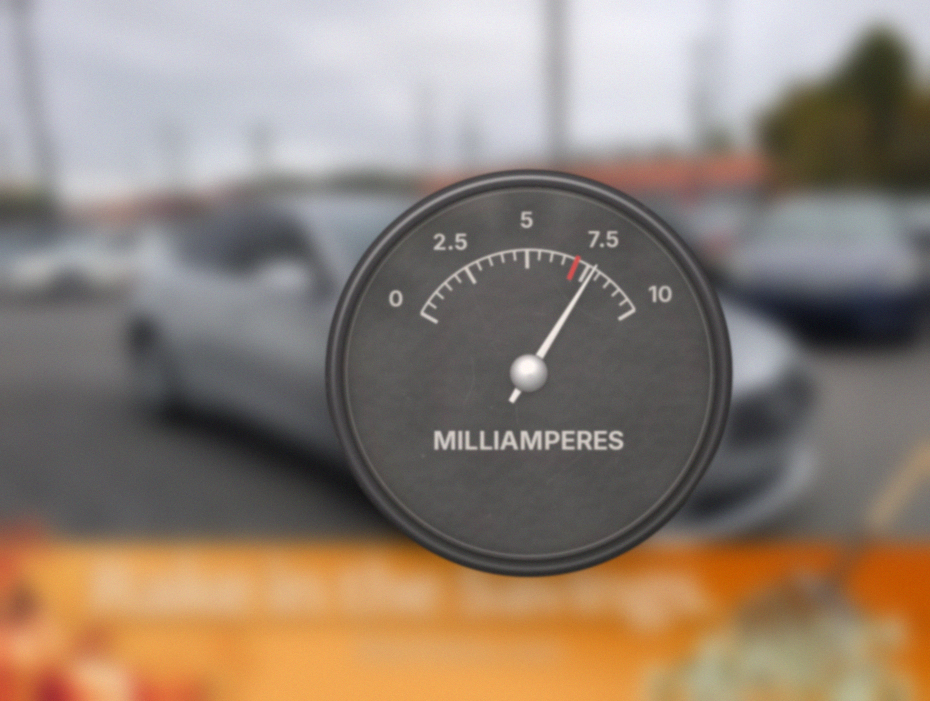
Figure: 7.75
